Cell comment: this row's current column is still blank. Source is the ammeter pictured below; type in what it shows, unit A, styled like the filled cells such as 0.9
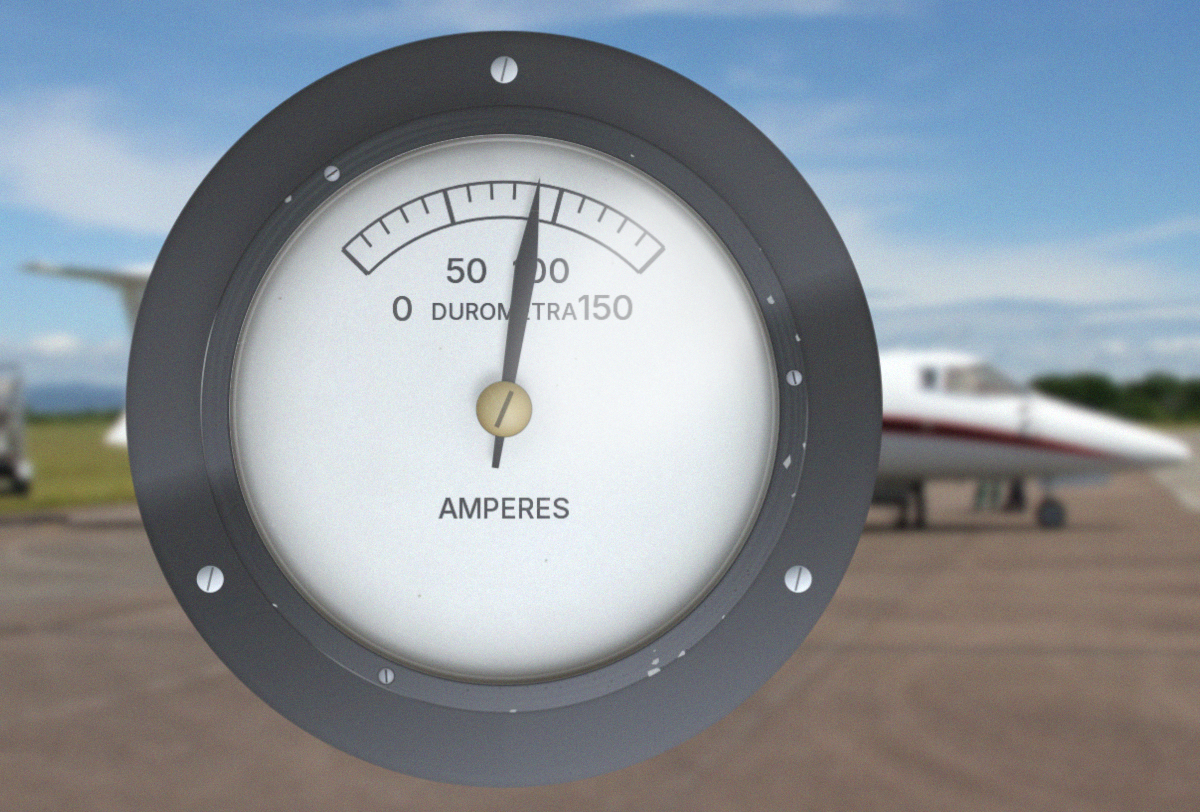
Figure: 90
